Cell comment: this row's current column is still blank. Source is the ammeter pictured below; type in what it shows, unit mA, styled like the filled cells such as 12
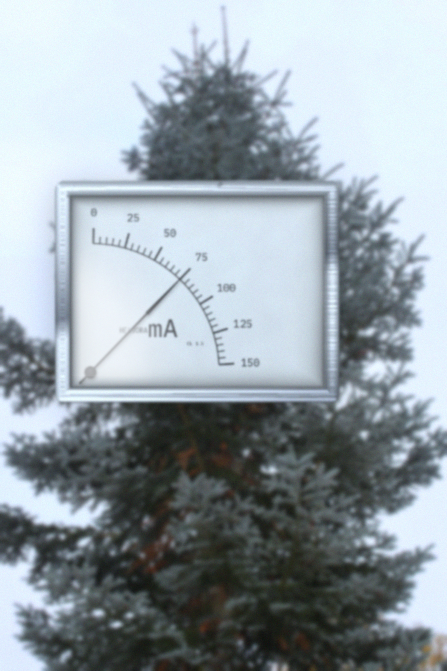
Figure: 75
